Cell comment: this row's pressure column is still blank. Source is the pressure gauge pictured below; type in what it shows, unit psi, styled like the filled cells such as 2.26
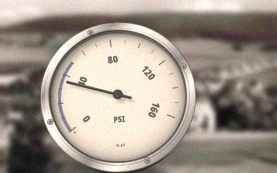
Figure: 35
